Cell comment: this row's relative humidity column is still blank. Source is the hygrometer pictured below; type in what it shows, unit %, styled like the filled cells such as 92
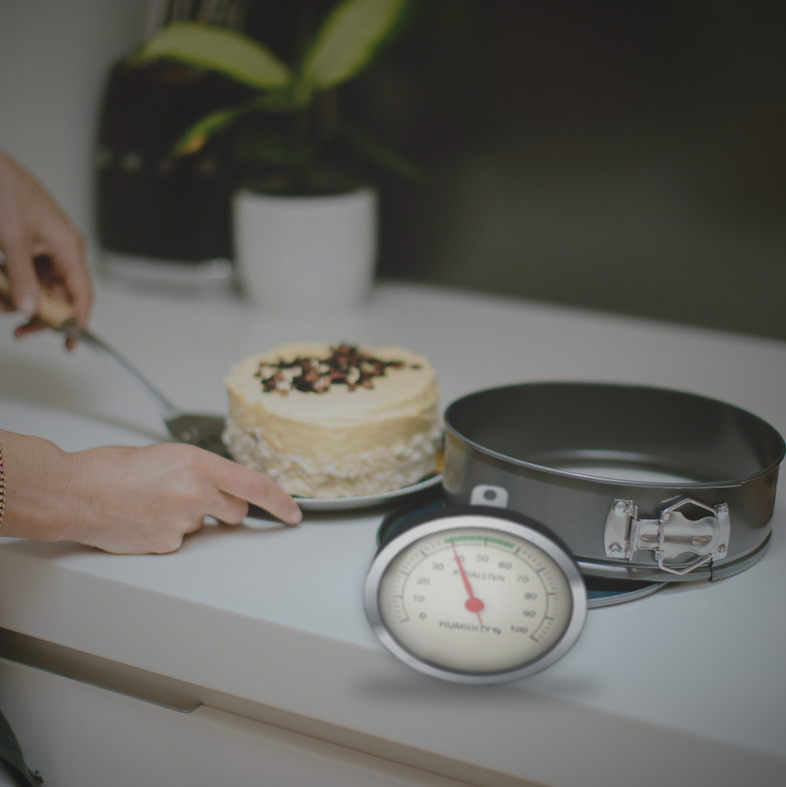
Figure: 40
